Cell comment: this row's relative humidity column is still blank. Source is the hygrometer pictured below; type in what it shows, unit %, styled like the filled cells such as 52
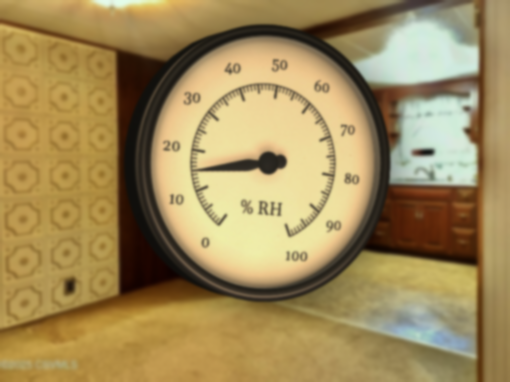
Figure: 15
